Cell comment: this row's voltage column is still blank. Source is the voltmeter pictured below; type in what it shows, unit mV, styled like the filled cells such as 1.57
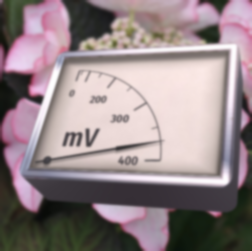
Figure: 375
